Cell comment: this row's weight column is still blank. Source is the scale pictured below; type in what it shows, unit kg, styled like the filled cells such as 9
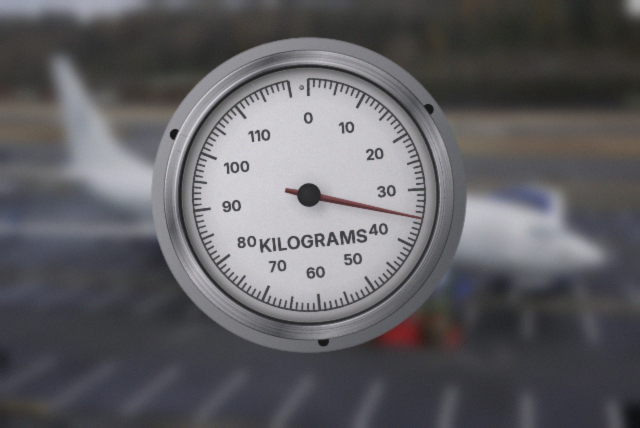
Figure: 35
